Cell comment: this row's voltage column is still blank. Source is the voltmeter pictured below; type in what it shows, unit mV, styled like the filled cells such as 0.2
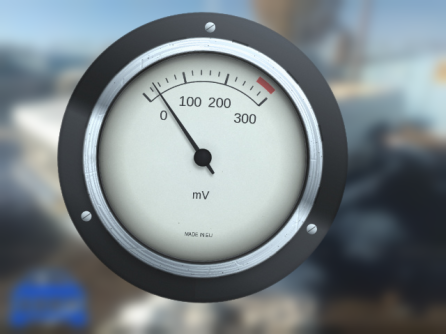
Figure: 30
